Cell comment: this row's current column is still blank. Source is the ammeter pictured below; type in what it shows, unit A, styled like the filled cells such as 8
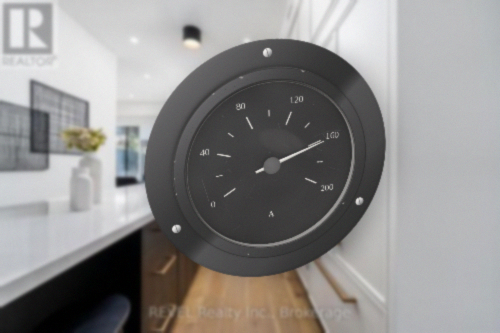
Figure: 160
